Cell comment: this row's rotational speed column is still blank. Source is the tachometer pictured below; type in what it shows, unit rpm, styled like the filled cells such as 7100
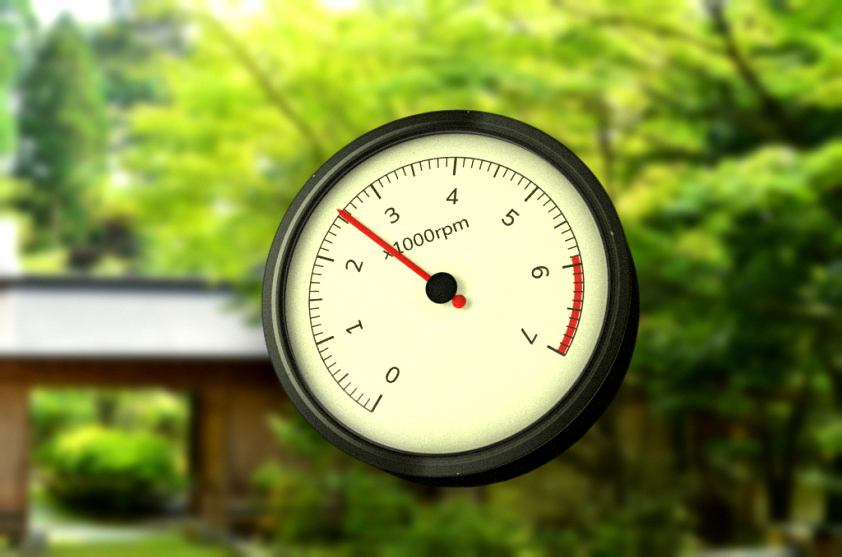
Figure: 2550
